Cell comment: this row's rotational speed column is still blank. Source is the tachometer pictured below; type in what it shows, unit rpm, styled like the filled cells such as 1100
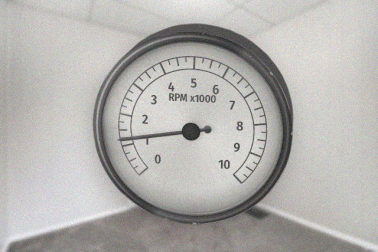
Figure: 1250
